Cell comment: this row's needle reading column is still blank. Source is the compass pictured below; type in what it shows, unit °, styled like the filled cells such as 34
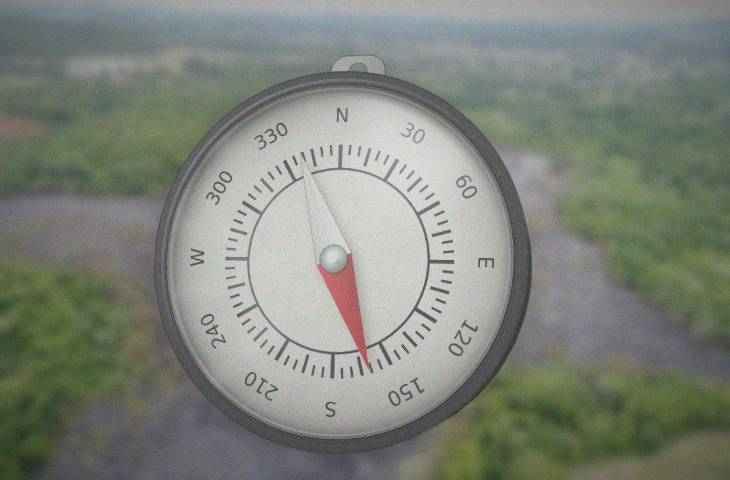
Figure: 160
